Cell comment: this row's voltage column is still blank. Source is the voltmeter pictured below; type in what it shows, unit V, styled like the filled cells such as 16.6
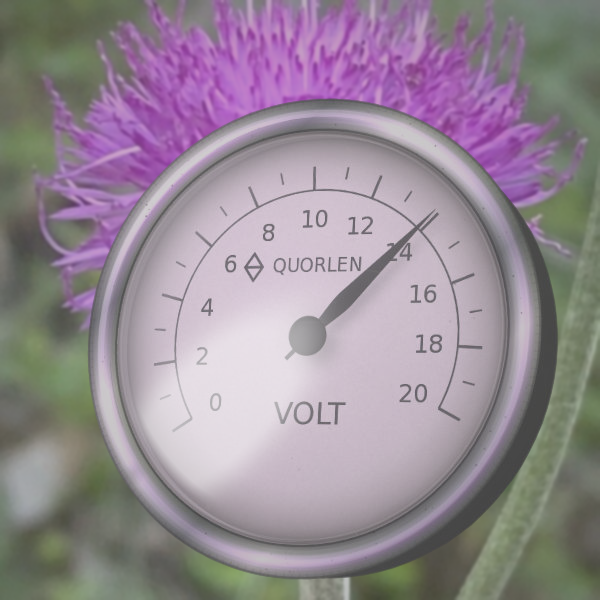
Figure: 14
